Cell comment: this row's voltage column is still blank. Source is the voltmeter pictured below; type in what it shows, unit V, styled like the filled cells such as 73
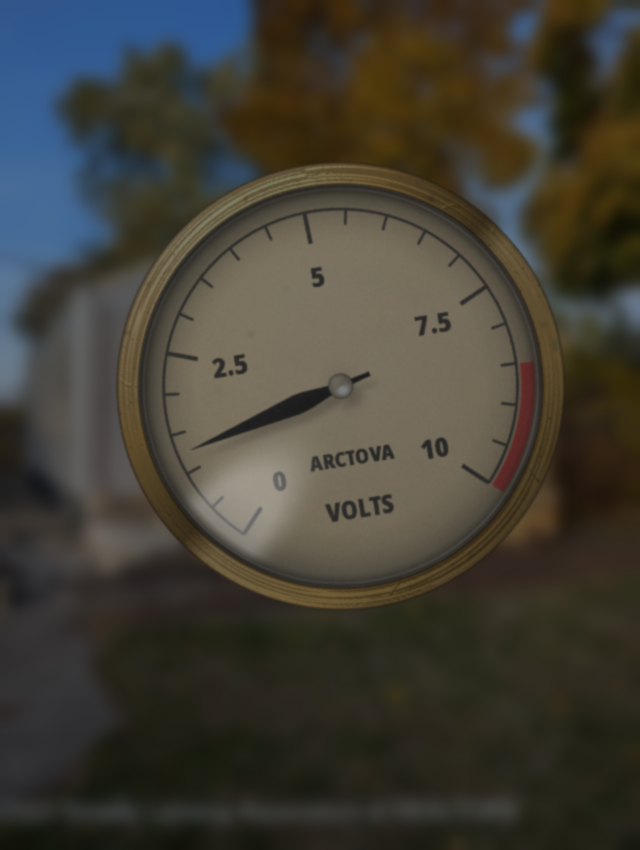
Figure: 1.25
